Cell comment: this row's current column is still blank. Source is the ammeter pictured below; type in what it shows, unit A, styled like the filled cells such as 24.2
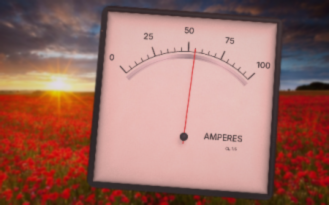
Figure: 55
